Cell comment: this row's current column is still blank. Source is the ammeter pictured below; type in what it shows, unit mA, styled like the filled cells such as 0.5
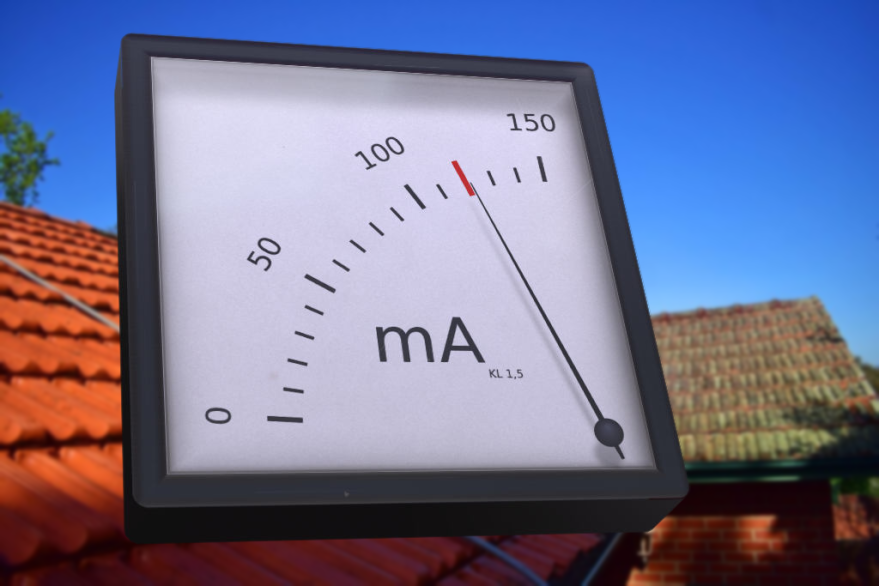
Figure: 120
